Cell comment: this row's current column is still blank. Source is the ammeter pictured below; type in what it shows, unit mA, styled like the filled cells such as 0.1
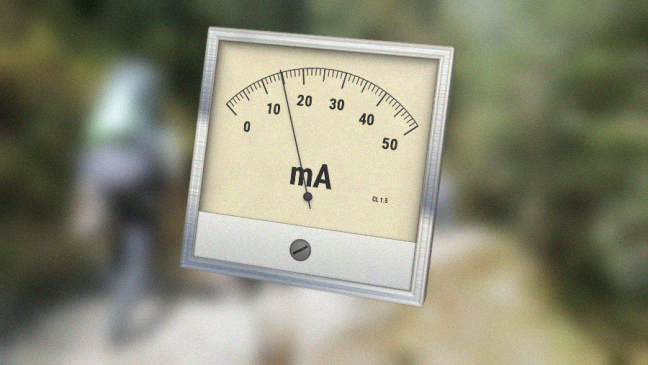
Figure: 15
